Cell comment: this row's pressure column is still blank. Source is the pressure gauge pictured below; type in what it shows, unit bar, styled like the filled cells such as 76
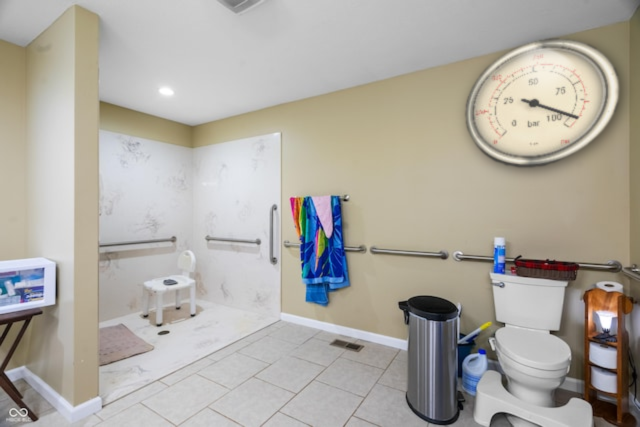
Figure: 95
